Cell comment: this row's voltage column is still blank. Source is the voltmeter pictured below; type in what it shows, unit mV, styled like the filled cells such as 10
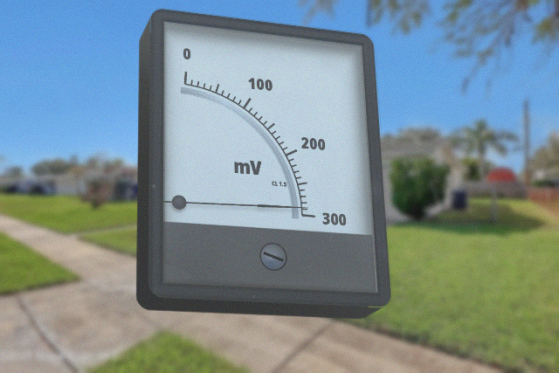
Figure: 290
